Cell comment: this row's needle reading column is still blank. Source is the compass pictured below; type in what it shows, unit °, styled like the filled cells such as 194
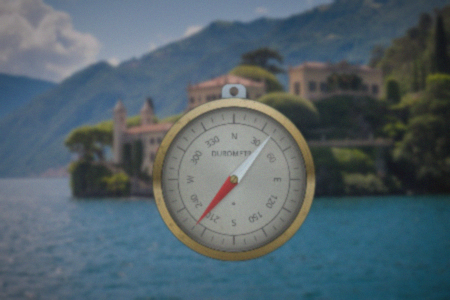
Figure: 220
